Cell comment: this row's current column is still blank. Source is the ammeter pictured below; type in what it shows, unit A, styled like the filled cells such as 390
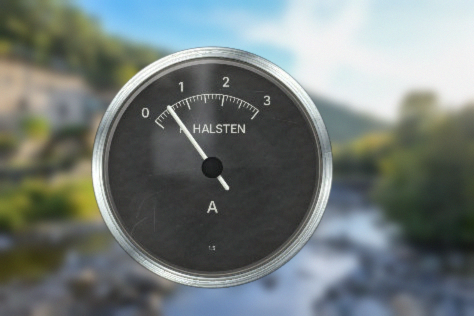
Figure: 0.5
